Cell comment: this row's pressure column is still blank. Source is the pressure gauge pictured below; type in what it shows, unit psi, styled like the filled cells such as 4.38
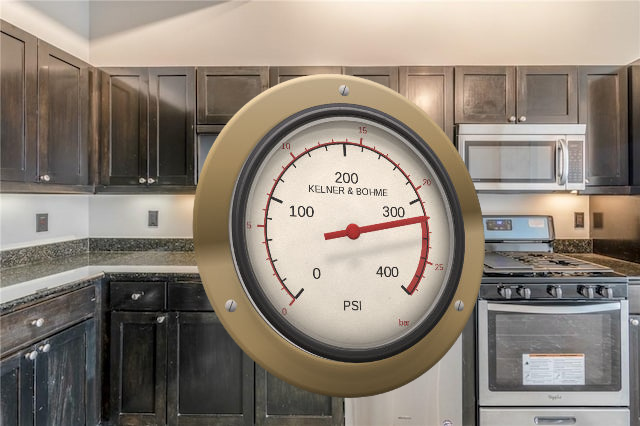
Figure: 320
